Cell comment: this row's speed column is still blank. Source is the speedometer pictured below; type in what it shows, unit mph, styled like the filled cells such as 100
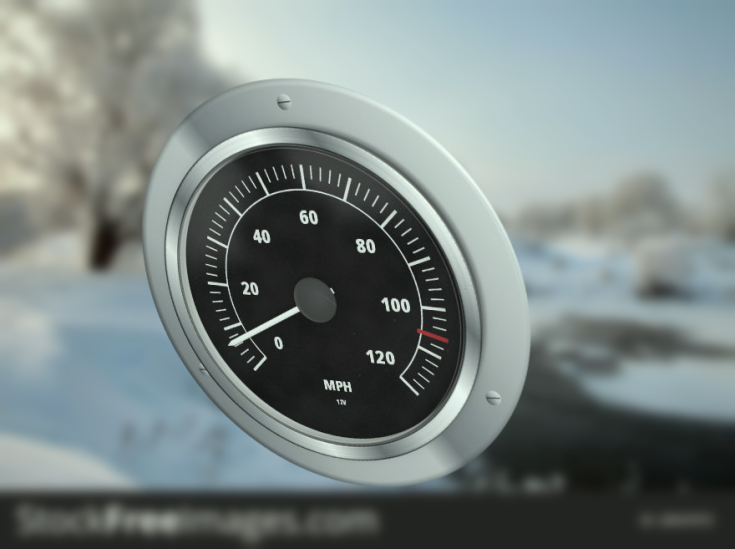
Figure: 7
